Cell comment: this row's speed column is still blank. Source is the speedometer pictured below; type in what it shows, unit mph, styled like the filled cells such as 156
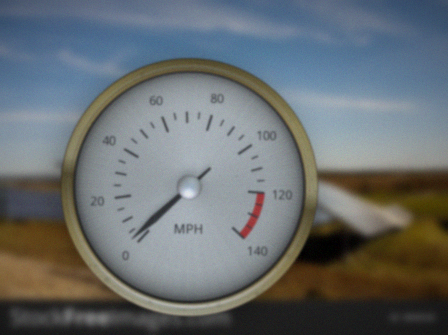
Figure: 2.5
